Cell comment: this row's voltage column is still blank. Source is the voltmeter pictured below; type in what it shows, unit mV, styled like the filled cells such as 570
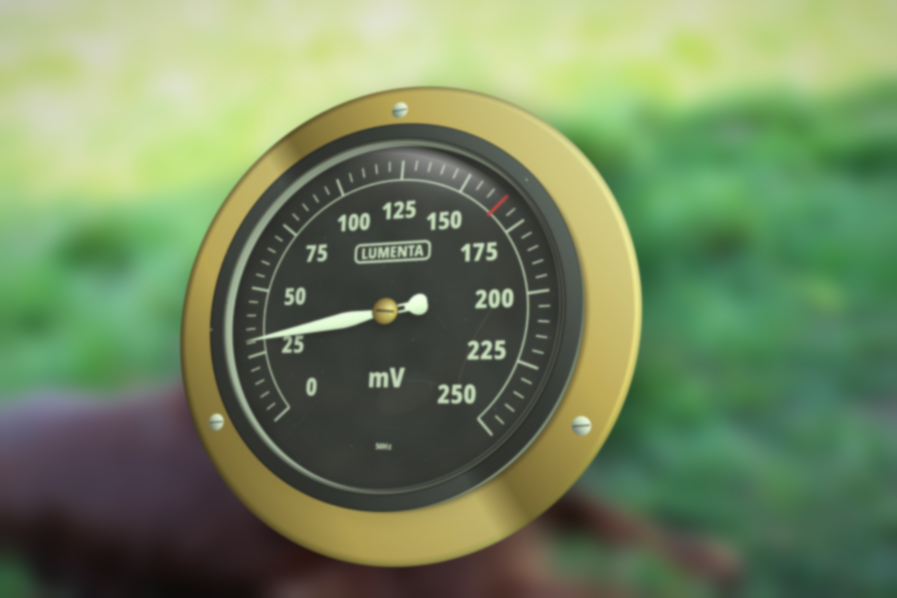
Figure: 30
